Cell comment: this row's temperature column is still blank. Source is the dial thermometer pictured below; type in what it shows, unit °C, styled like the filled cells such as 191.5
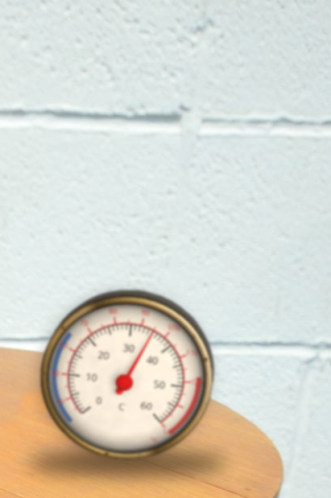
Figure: 35
